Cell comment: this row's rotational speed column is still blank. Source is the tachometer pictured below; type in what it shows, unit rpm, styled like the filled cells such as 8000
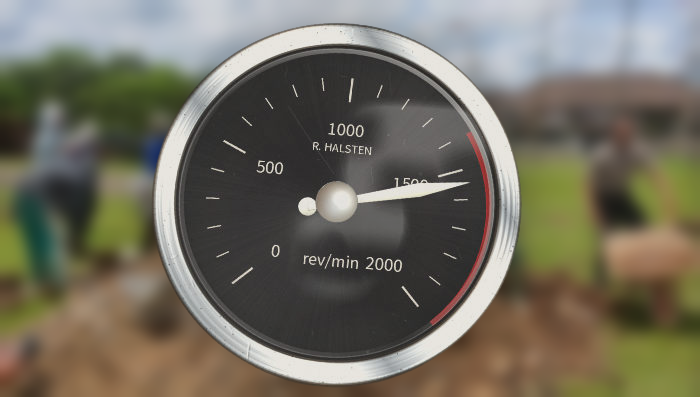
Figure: 1550
